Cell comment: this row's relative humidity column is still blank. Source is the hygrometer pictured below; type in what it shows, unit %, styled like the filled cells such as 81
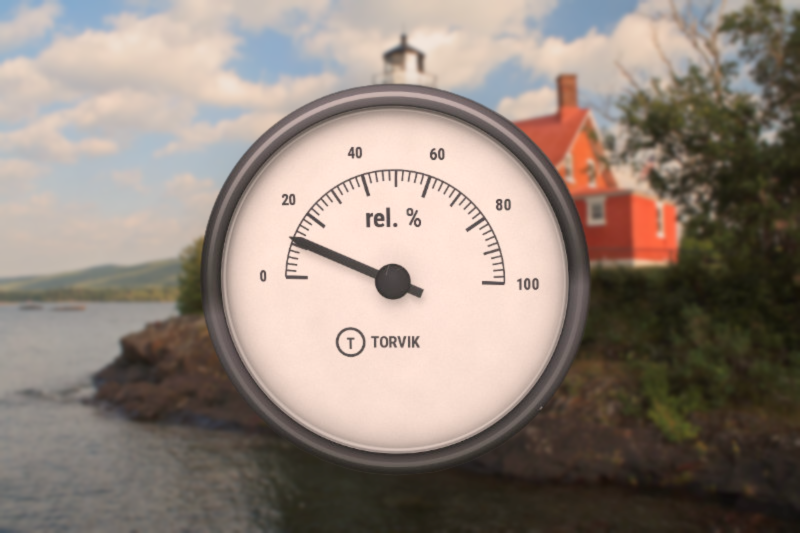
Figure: 12
